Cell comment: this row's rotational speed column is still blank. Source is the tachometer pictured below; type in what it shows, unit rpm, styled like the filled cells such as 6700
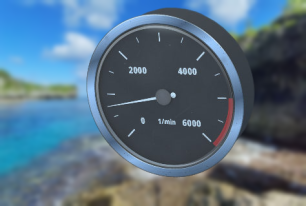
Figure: 750
